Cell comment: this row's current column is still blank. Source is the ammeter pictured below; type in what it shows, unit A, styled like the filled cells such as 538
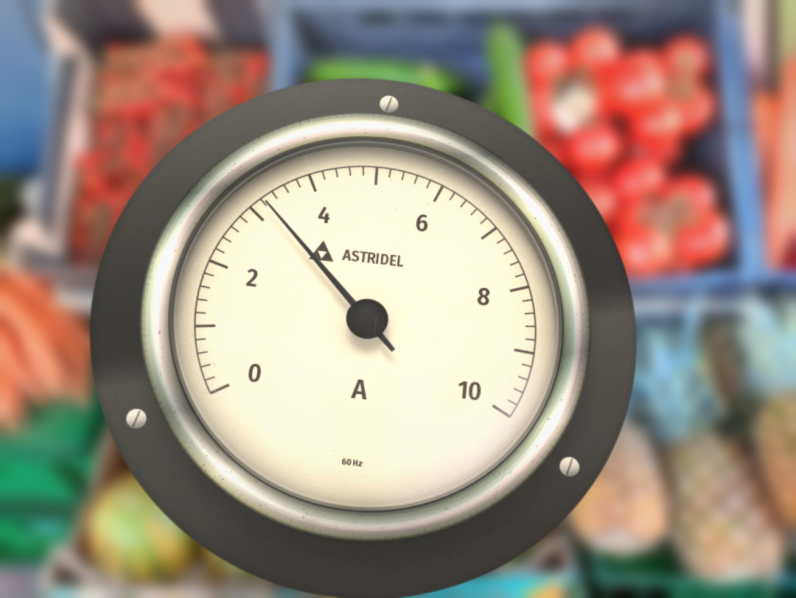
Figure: 3.2
